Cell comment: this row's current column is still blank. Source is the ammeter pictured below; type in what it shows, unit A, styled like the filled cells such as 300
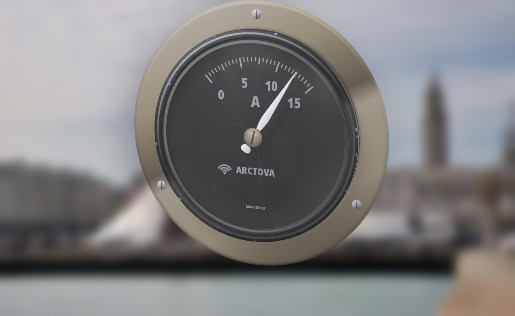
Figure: 12.5
